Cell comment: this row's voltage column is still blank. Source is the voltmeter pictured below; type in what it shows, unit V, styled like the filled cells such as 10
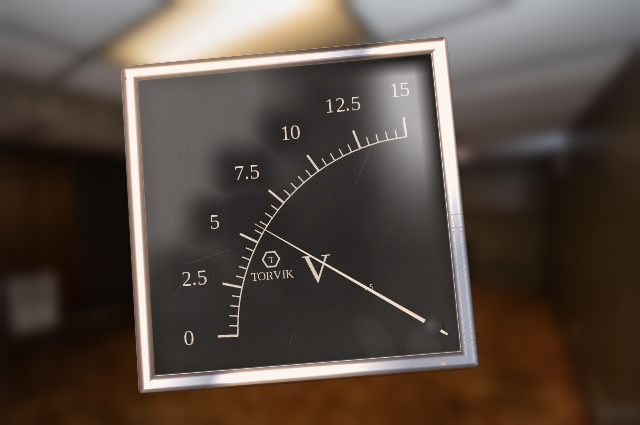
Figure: 5.75
